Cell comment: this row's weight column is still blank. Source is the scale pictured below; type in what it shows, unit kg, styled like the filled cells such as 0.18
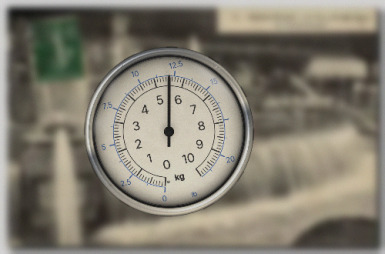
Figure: 5.5
